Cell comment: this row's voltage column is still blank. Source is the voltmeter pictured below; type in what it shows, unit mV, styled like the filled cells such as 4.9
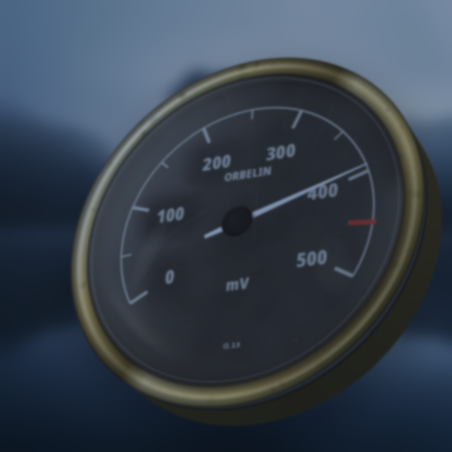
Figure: 400
